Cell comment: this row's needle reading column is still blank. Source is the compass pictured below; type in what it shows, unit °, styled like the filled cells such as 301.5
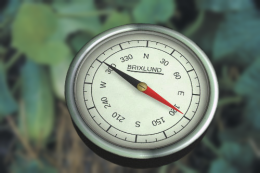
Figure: 120
